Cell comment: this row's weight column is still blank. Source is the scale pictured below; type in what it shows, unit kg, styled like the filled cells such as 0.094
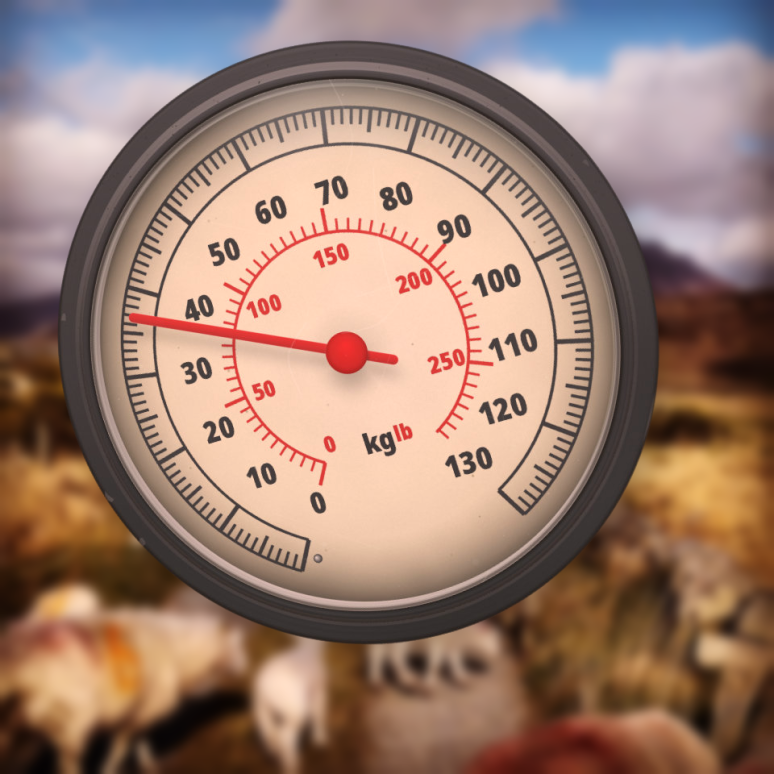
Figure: 37
